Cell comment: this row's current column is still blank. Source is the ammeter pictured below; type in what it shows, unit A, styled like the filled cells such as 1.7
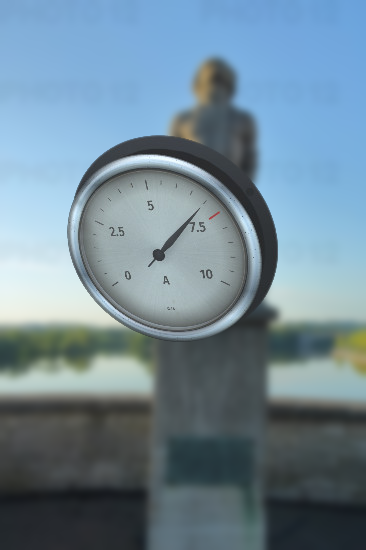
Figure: 7
